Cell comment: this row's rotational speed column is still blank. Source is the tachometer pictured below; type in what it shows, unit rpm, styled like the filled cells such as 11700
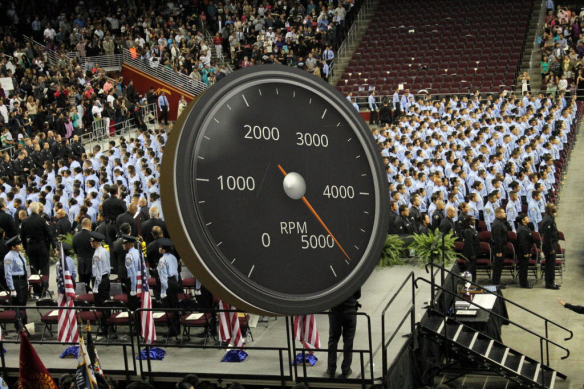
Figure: 4800
